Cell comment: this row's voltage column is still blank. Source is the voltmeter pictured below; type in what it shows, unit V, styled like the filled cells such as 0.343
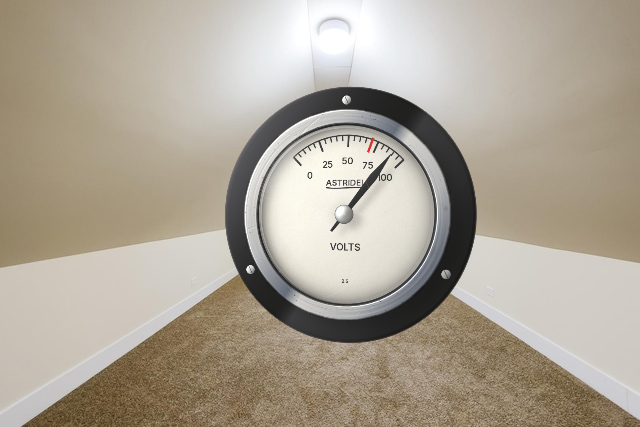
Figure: 90
